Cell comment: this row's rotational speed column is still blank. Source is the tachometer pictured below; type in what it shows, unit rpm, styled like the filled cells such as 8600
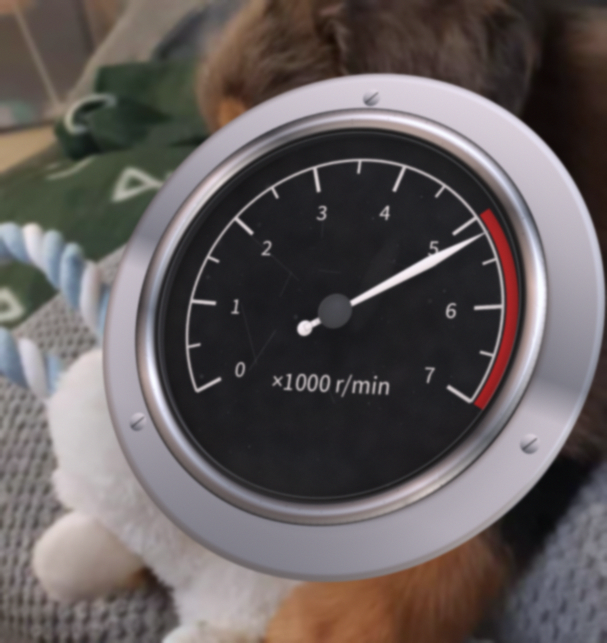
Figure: 5250
